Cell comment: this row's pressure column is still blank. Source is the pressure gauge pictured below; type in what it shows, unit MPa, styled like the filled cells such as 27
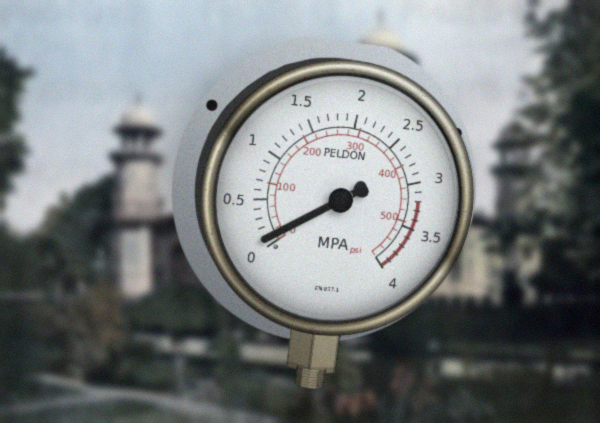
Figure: 0.1
